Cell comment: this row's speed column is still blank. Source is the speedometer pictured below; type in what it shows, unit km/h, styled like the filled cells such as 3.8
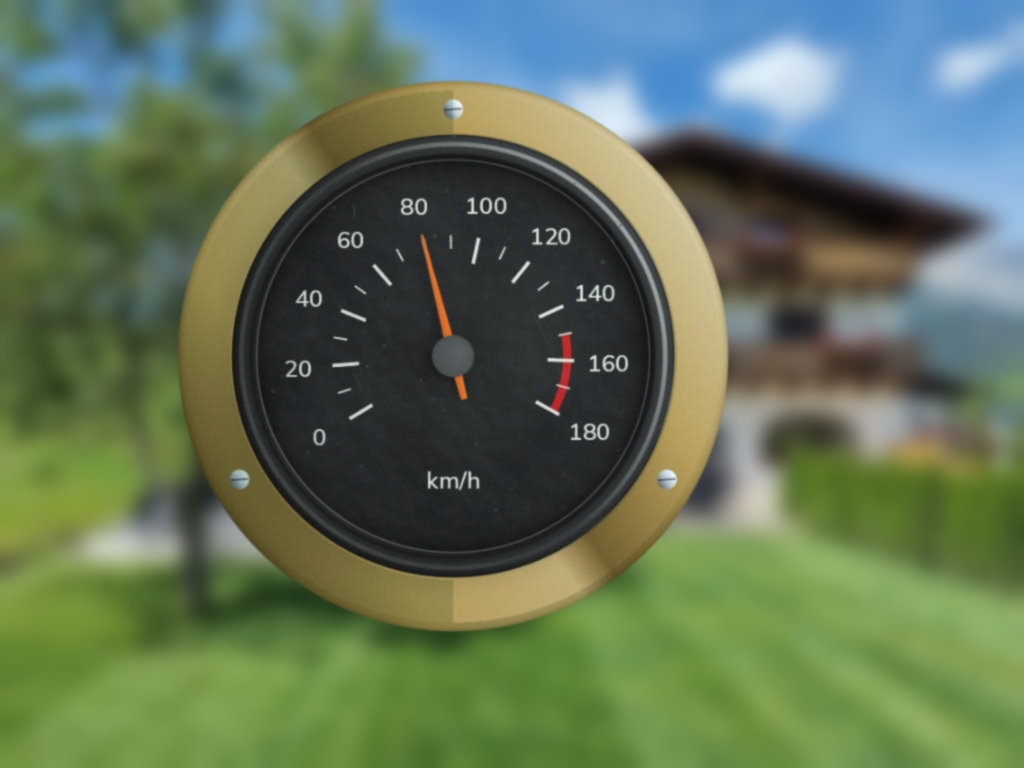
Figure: 80
